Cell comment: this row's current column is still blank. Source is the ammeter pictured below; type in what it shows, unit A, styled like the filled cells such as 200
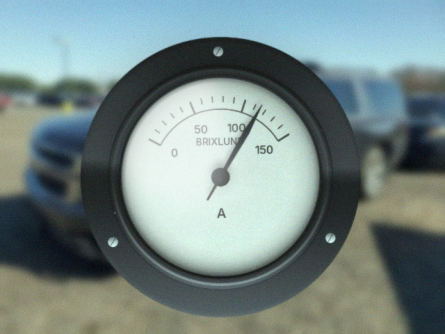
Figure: 115
